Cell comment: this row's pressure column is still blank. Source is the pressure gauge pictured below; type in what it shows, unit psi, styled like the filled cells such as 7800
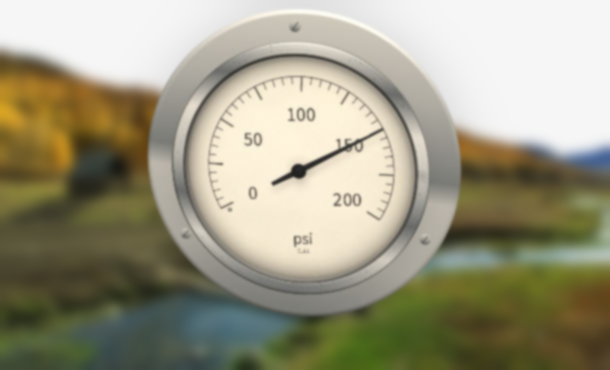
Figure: 150
